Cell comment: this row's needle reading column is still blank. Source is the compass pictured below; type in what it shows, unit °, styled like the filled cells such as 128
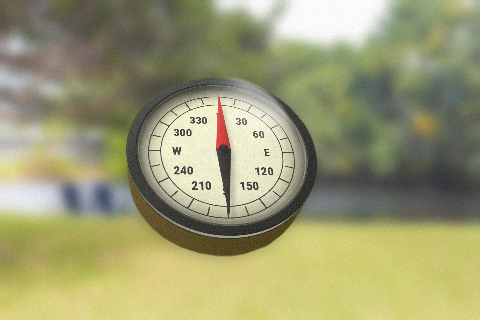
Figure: 0
